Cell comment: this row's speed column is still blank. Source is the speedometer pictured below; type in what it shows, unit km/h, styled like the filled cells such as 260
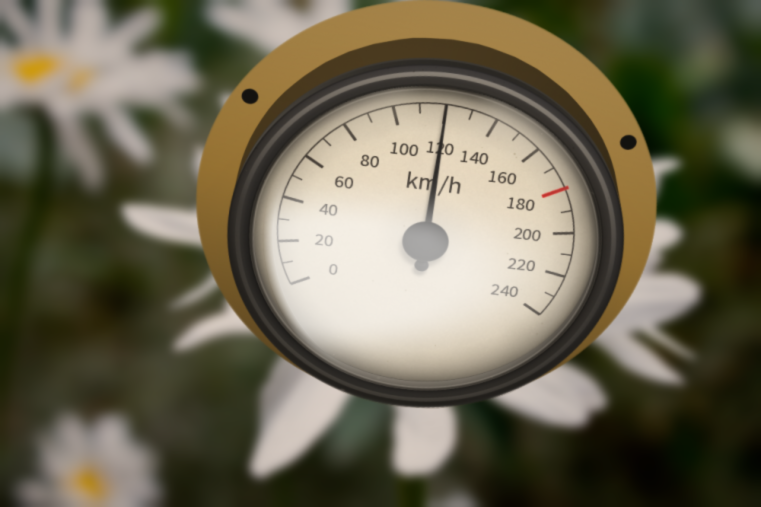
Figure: 120
